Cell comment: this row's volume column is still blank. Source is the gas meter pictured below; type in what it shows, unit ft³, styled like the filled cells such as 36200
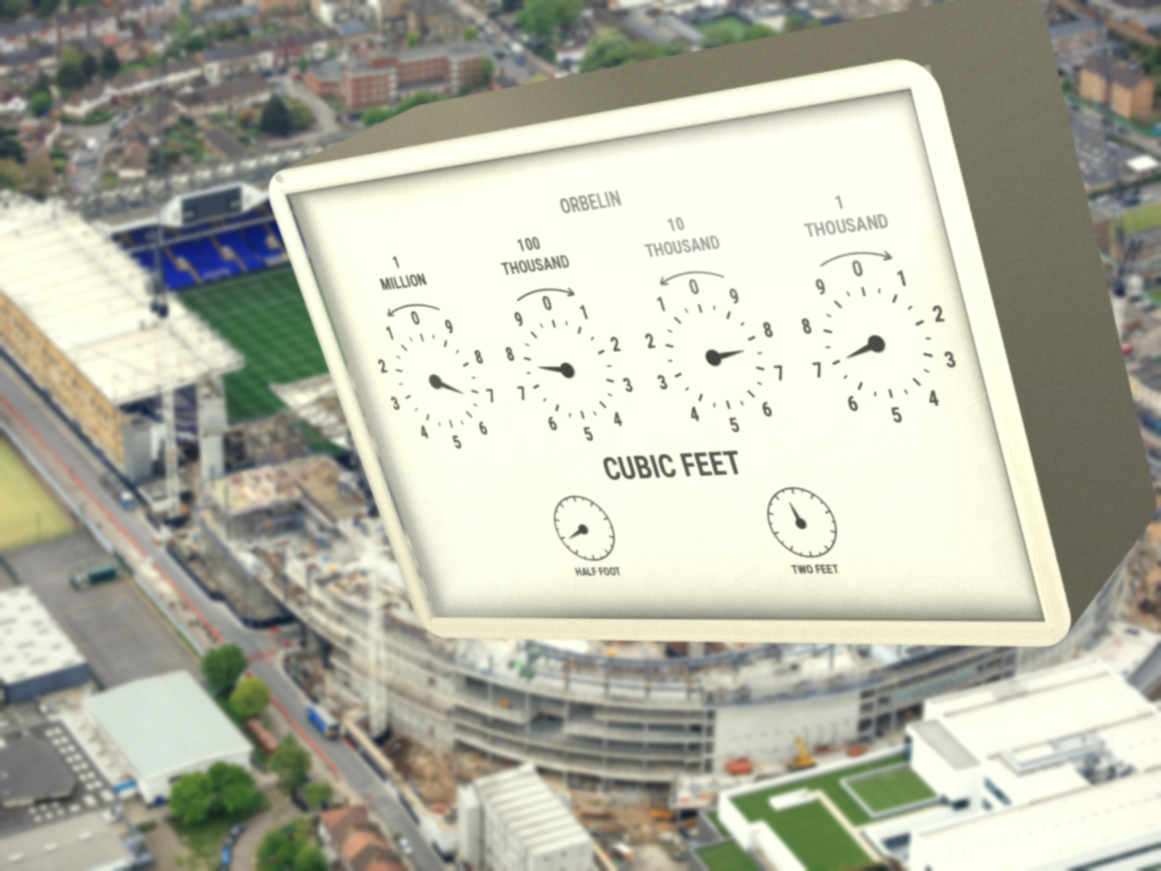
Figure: 677700
